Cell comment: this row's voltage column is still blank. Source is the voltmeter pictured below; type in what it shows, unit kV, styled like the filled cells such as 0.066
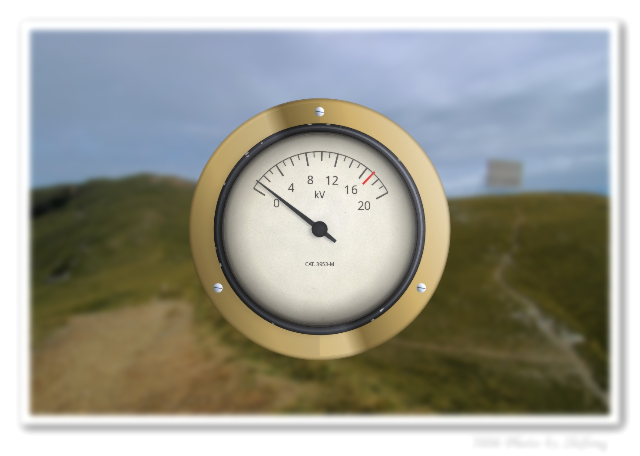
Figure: 1
